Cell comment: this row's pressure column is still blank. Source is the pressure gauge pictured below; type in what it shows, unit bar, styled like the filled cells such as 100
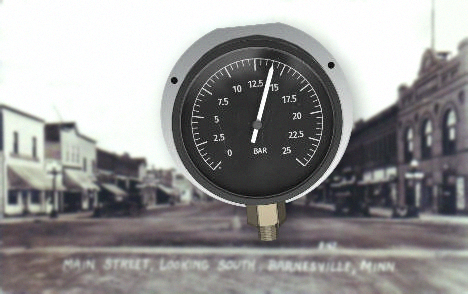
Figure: 14
